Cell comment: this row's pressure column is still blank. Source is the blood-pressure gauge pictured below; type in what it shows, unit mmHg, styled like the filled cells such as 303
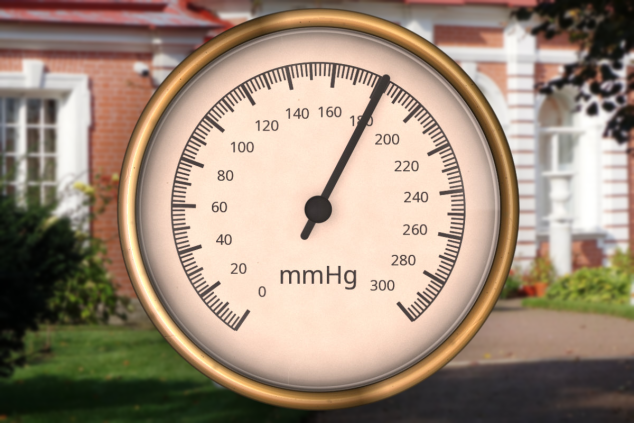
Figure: 182
